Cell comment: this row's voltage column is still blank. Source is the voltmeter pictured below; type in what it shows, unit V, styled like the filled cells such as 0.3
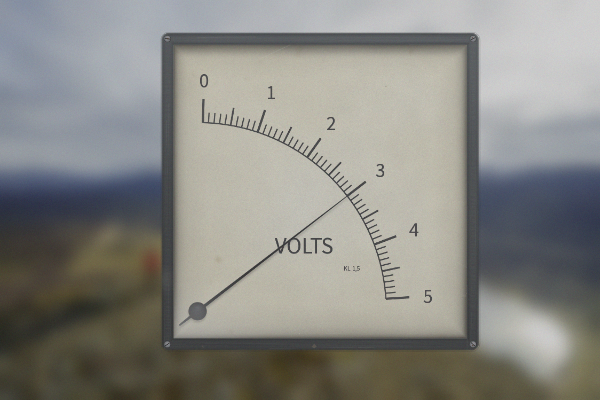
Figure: 3
